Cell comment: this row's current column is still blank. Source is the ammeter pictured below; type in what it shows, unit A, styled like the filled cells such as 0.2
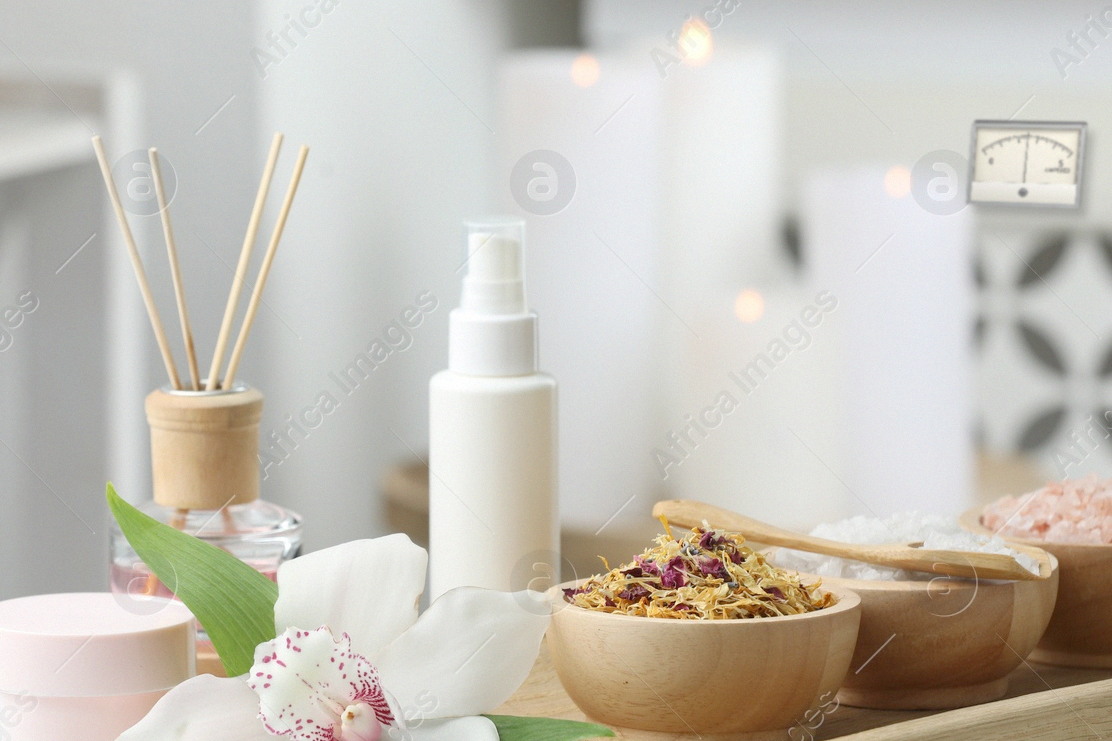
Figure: 2.5
